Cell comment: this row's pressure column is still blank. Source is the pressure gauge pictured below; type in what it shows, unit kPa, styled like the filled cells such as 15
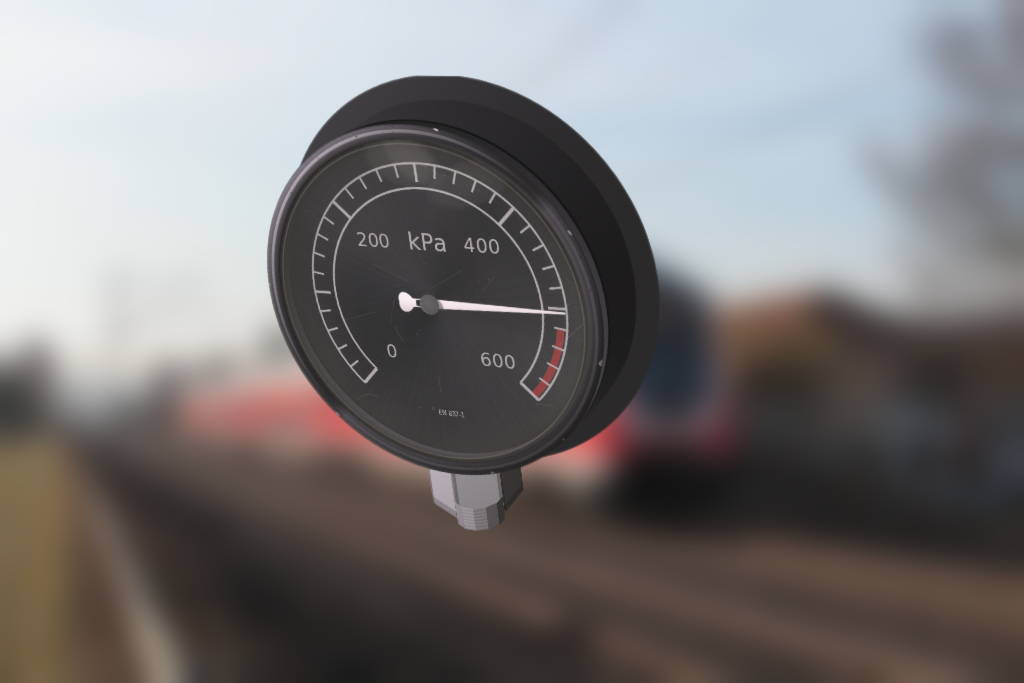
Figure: 500
